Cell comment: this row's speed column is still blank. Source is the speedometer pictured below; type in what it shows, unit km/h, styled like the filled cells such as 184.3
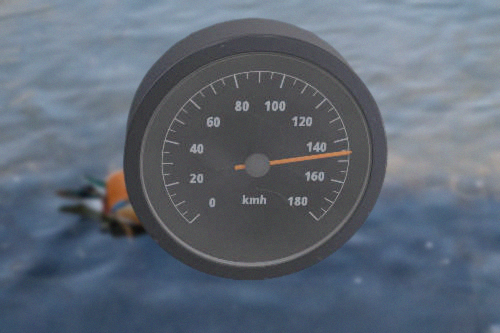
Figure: 145
